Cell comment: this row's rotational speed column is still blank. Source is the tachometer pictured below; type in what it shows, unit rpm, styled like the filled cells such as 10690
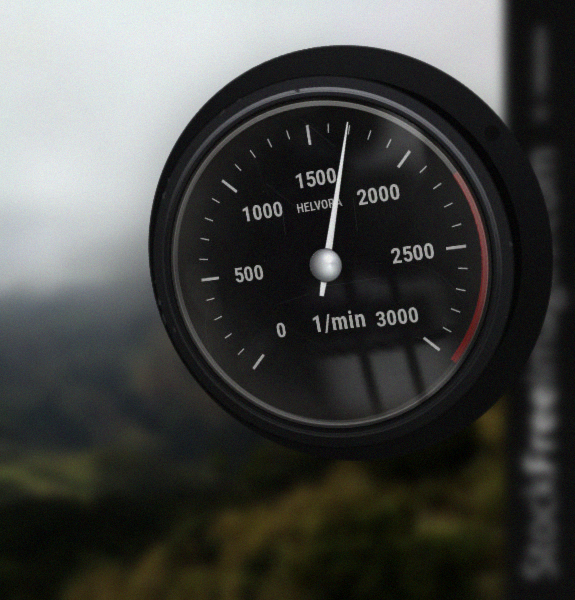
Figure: 1700
